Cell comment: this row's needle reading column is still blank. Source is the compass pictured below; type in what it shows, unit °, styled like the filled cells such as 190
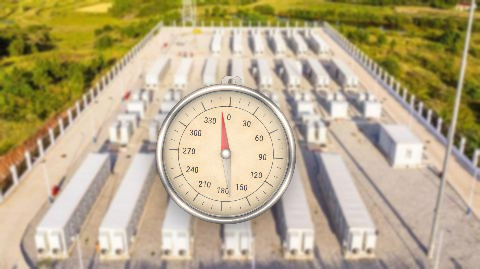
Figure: 350
